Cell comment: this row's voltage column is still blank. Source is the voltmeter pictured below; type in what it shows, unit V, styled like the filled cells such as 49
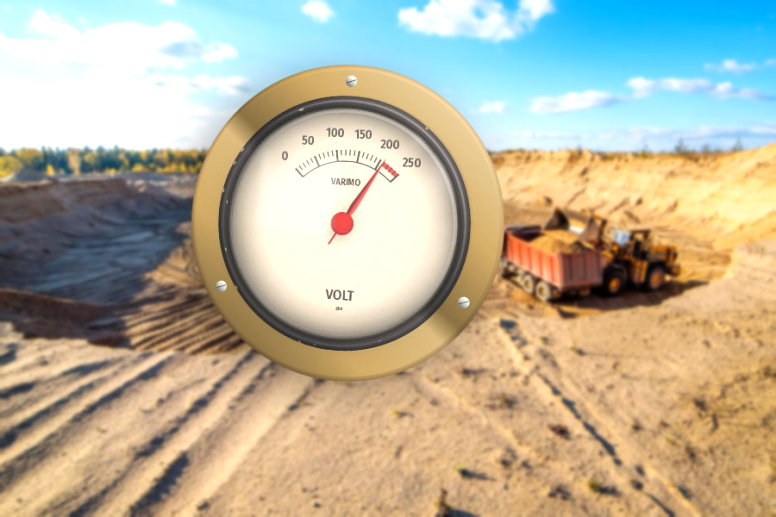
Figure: 210
